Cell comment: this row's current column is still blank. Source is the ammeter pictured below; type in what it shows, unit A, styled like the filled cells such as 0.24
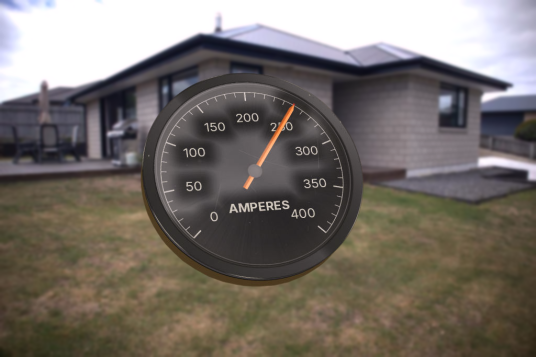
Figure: 250
